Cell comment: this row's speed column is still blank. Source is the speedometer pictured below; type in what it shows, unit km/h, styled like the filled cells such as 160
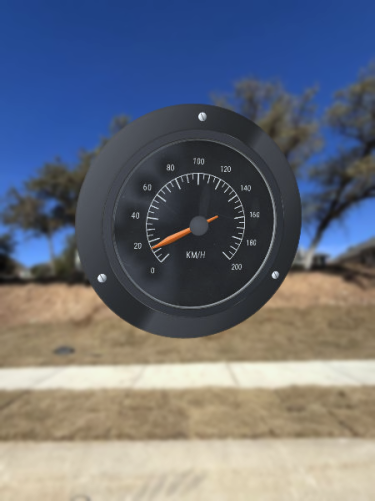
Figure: 15
